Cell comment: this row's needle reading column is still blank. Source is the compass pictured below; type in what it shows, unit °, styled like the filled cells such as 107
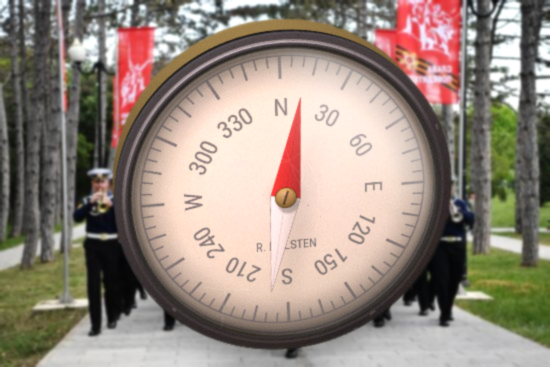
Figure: 10
